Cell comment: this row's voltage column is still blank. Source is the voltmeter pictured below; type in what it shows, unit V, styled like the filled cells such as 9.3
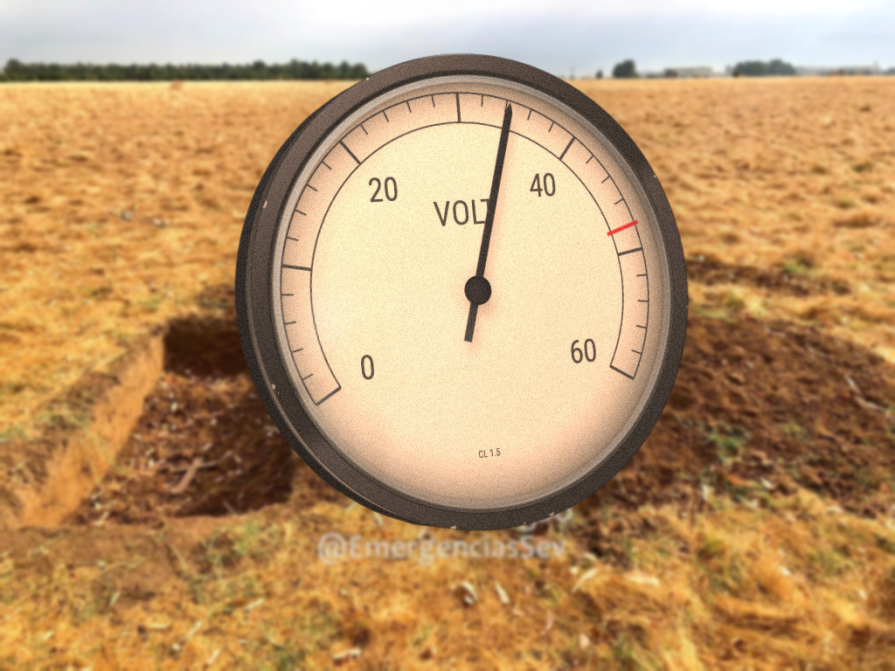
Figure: 34
